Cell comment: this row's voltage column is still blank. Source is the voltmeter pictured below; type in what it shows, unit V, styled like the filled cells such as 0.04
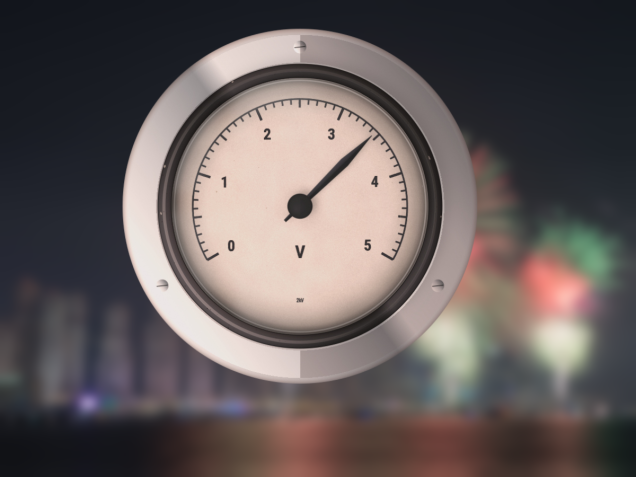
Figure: 3.45
